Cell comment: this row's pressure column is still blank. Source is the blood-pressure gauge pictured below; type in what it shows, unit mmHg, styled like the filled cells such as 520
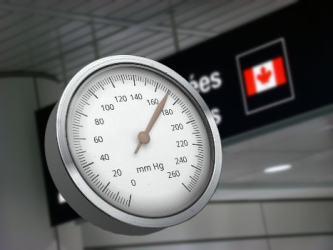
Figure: 170
